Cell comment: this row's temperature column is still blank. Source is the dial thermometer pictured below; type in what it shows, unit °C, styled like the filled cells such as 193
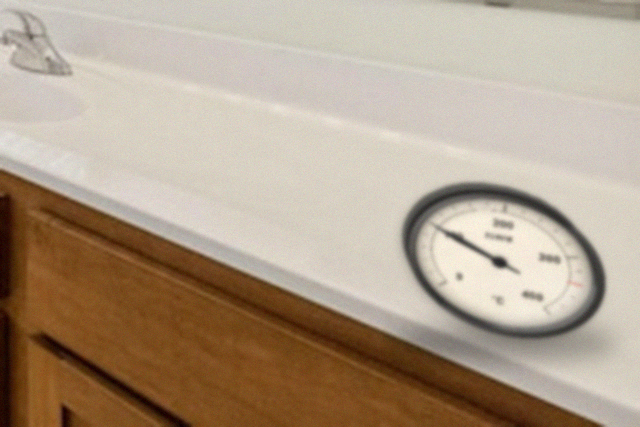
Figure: 100
